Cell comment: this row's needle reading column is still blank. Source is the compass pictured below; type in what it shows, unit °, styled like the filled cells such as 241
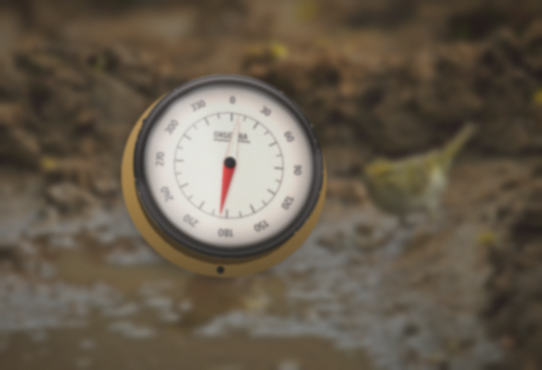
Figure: 187.5
